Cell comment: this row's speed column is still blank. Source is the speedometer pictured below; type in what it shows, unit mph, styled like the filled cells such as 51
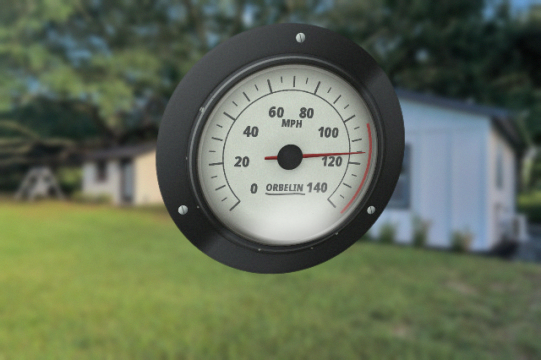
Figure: 115
